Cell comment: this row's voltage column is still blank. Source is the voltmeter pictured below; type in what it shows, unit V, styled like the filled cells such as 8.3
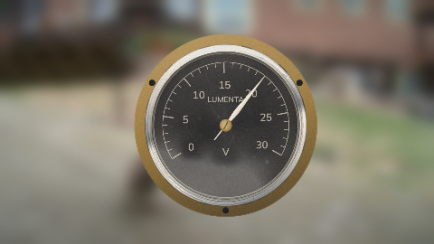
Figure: 20
